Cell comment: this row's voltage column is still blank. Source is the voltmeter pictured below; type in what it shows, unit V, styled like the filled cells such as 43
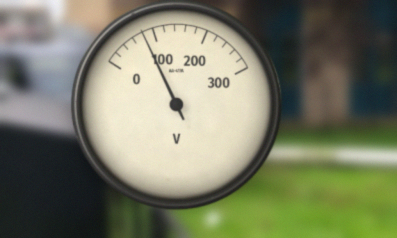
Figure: 80
